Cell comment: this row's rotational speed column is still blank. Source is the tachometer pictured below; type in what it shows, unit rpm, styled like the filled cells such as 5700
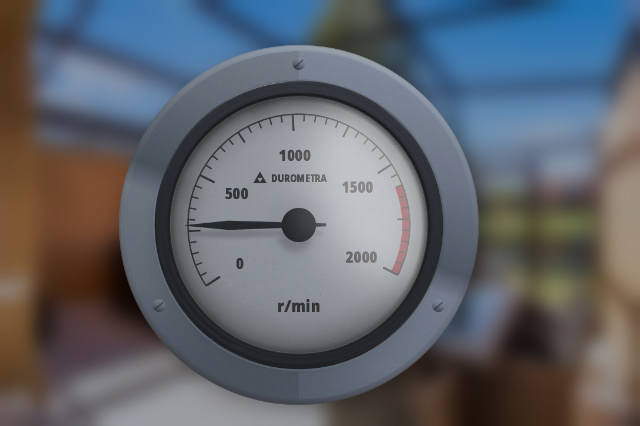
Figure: 275
